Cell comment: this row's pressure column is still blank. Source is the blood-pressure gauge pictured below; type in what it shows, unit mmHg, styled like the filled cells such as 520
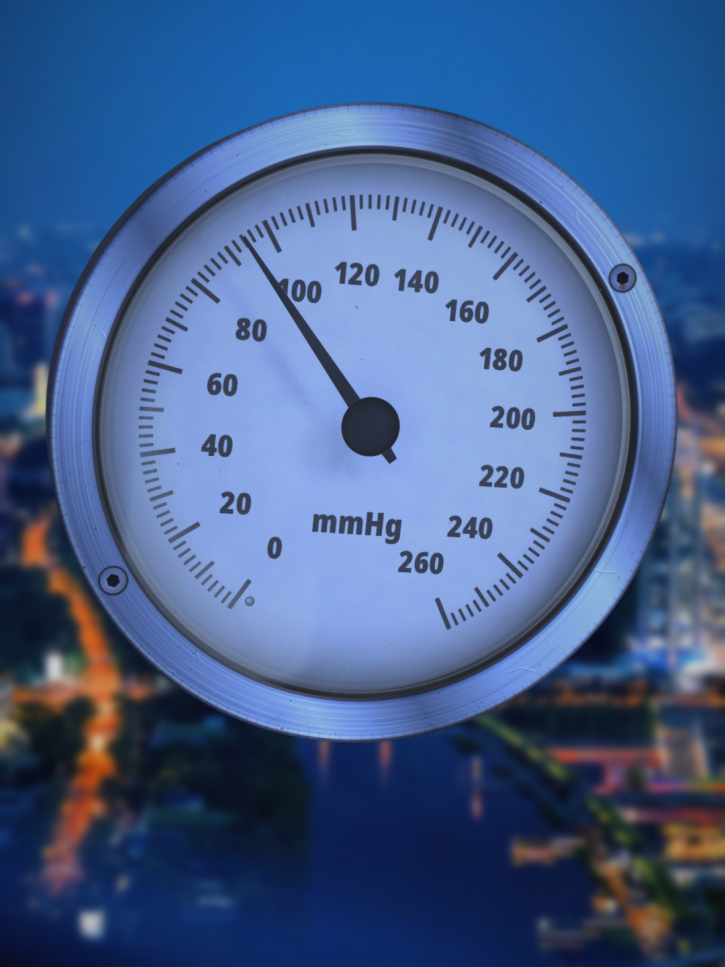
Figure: 94
